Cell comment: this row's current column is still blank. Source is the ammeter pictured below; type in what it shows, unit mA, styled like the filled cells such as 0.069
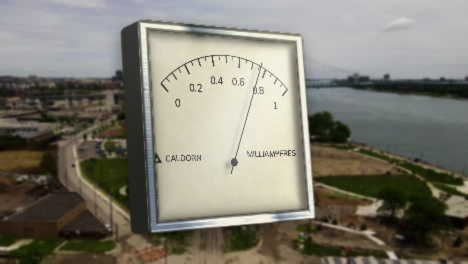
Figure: 0.75
